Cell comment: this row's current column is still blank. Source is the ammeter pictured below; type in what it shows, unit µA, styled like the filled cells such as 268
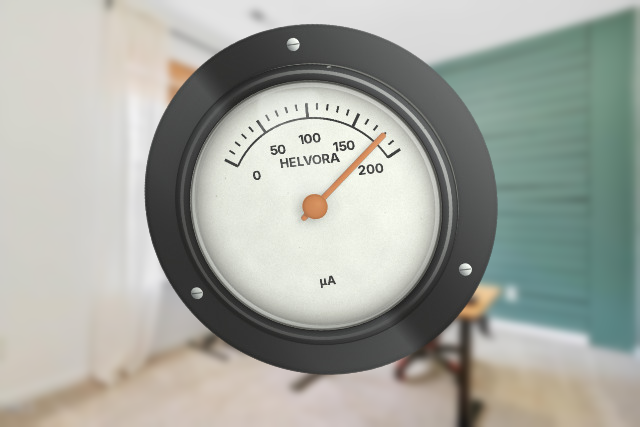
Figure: 180
